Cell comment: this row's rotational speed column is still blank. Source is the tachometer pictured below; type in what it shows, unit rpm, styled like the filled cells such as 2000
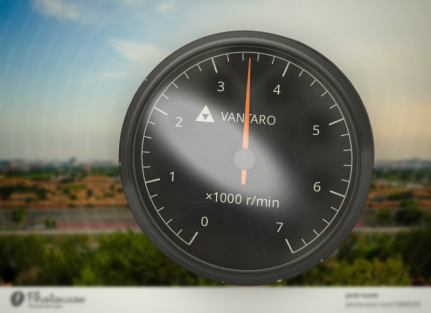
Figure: 3500
